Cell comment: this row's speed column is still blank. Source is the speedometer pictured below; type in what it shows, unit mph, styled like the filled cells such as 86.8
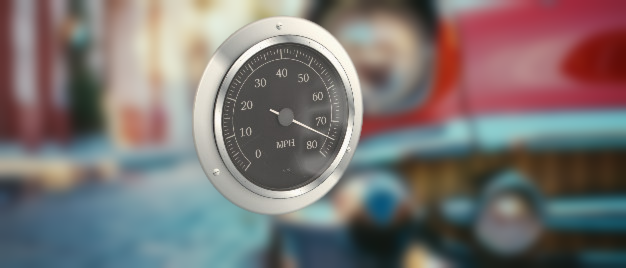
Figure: 75
